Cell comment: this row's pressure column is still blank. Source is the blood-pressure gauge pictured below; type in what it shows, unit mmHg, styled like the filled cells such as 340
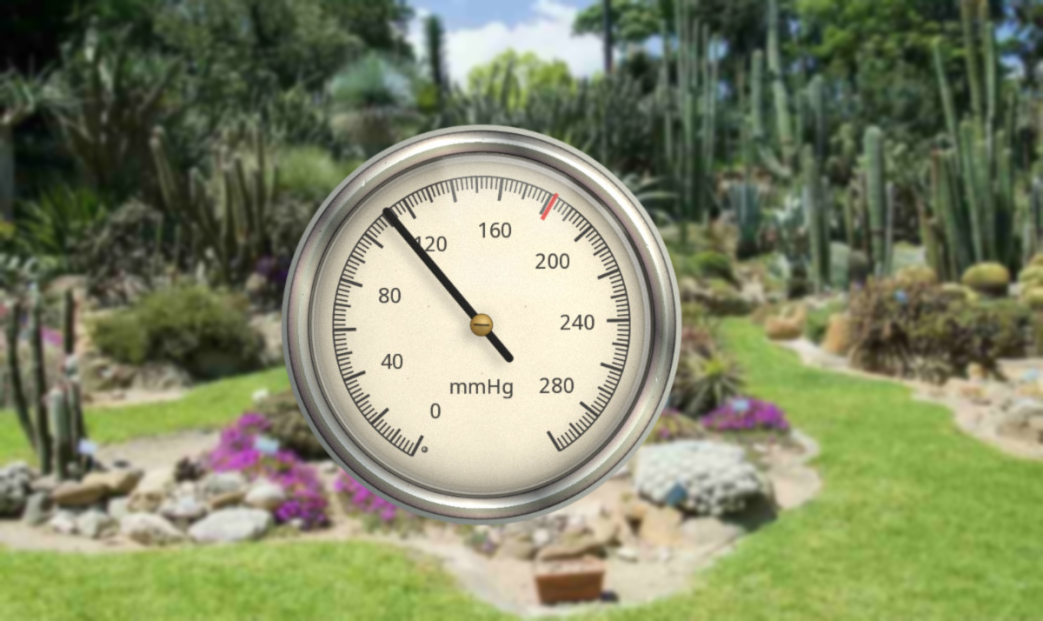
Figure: 112
